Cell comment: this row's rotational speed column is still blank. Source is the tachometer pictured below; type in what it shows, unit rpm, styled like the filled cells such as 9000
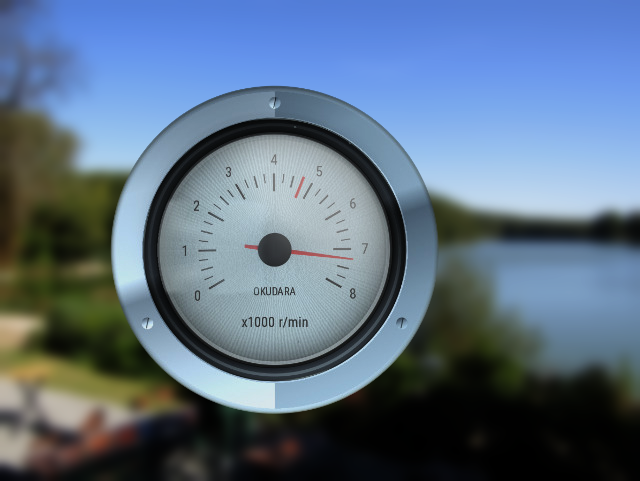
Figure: 7250
